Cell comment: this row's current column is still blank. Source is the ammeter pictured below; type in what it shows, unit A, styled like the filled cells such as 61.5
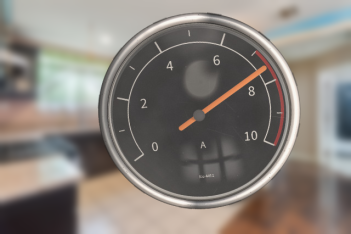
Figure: 7.5
